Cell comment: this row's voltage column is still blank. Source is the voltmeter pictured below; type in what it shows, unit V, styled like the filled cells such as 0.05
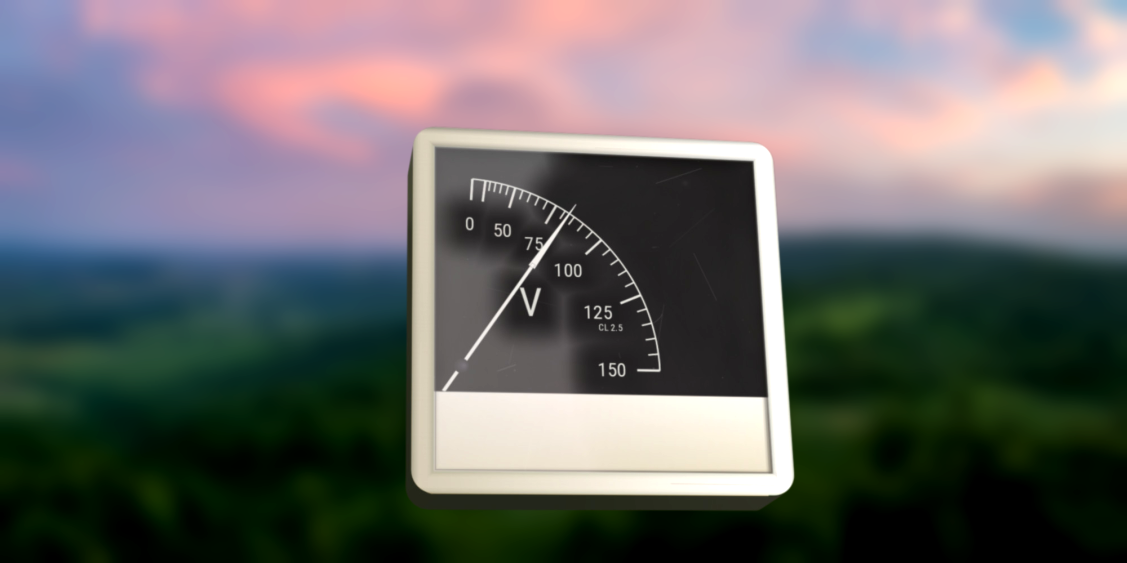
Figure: 82.5
